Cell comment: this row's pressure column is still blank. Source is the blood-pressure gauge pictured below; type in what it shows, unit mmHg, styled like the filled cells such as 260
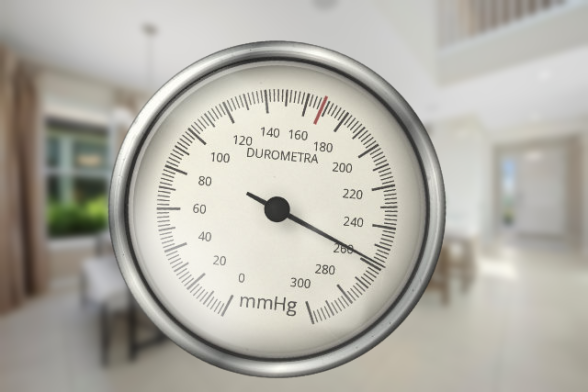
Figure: 258
